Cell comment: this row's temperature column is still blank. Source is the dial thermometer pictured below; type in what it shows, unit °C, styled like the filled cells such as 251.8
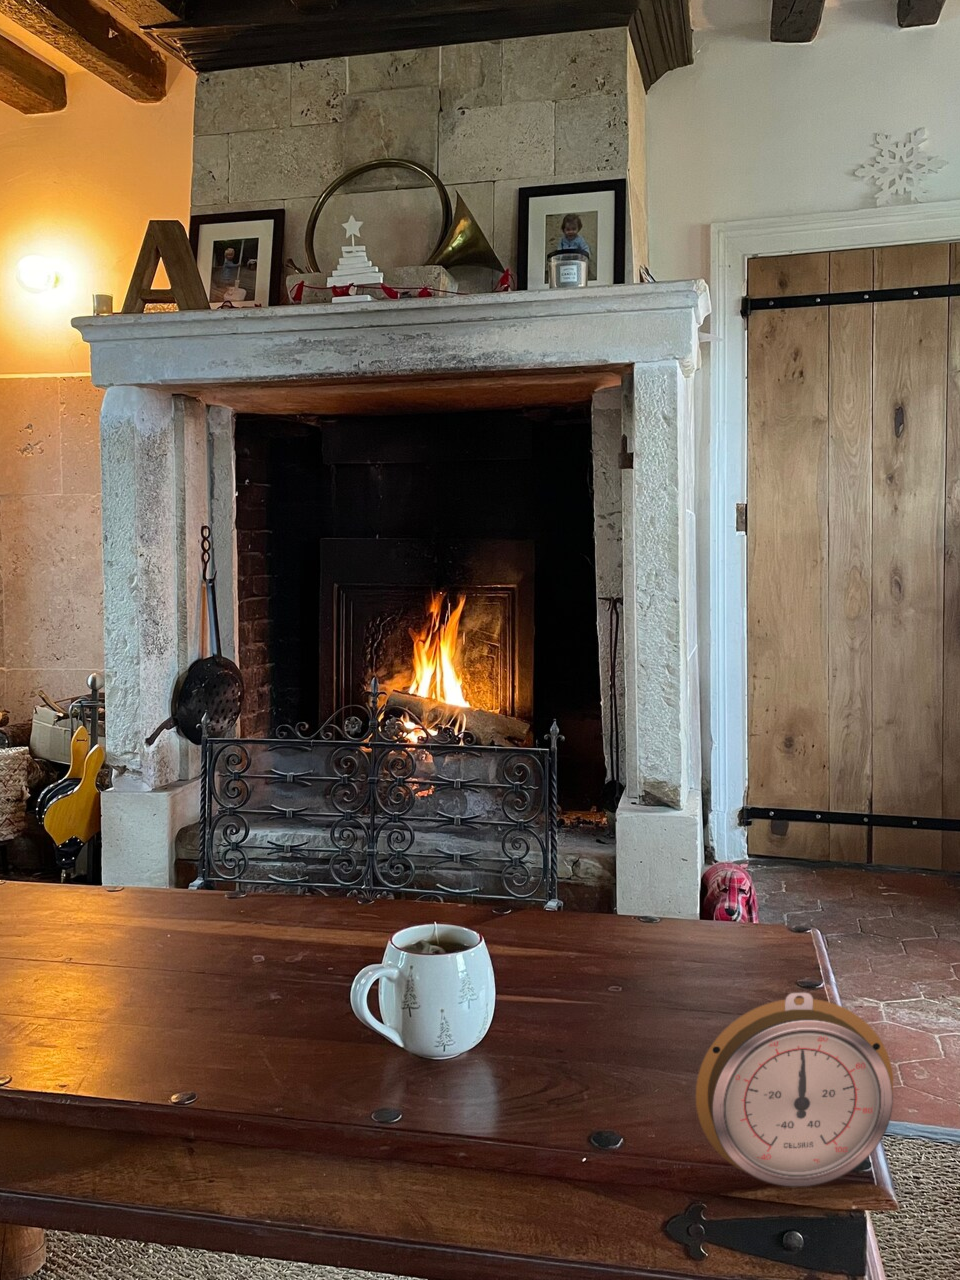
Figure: 0
